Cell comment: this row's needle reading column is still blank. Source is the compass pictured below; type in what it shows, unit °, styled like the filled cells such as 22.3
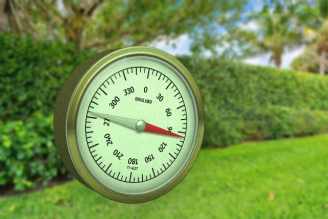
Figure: 95
